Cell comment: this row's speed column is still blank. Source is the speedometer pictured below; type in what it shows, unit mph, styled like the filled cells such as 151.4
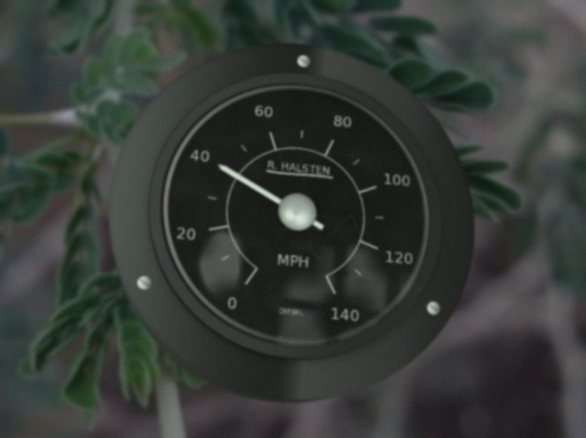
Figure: 40
